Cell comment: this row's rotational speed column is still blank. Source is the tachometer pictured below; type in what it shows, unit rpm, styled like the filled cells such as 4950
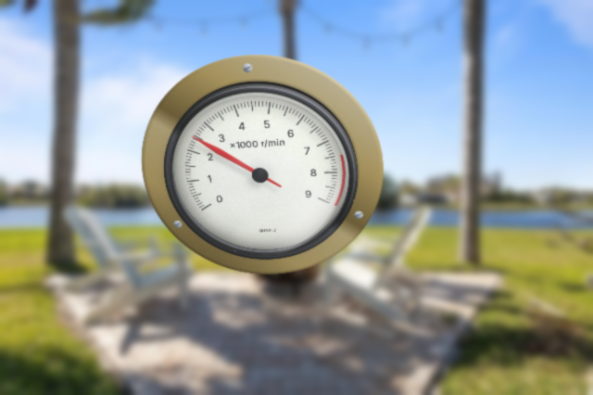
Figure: 2500
